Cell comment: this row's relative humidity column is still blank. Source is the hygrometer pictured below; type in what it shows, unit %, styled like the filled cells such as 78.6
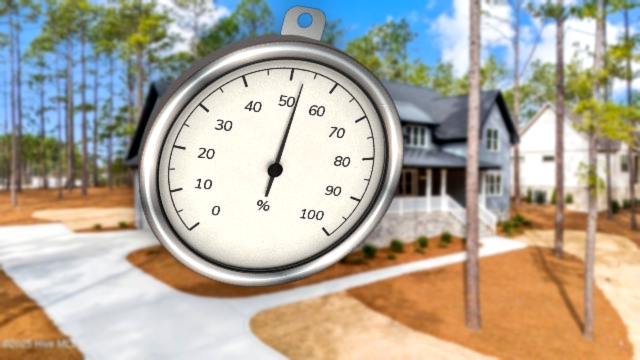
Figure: 52.5
